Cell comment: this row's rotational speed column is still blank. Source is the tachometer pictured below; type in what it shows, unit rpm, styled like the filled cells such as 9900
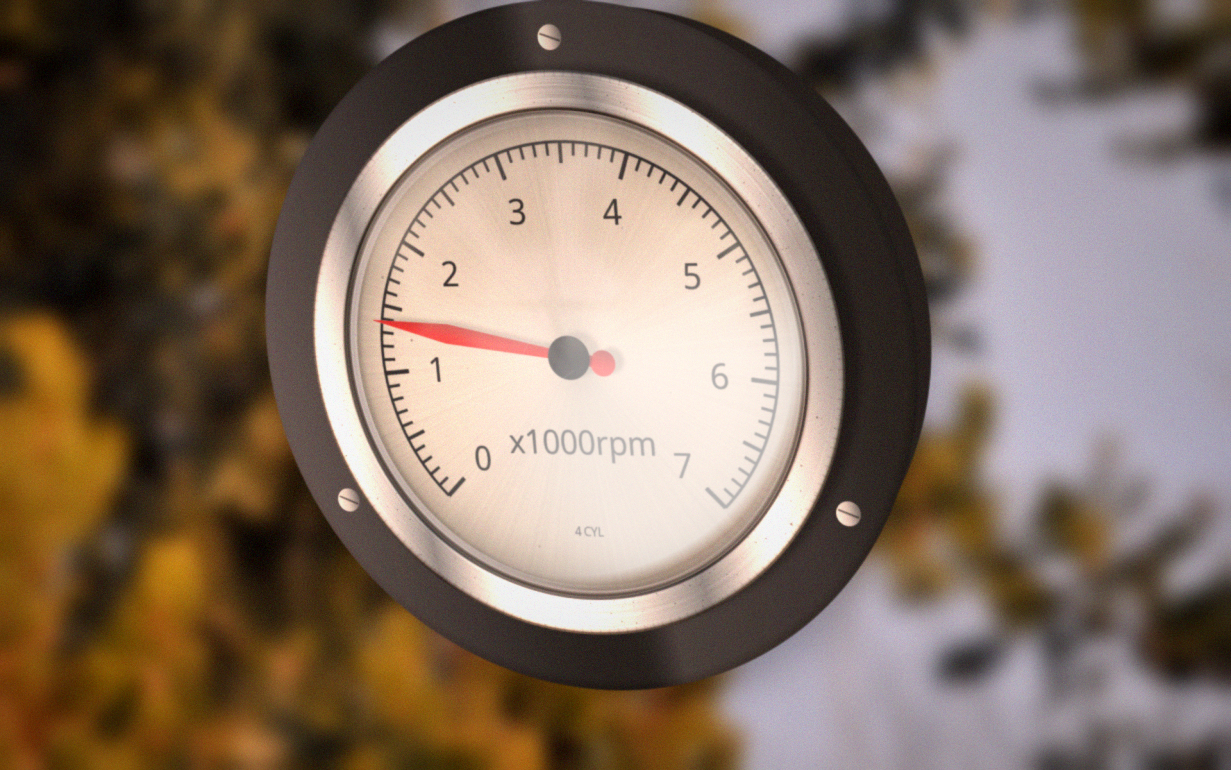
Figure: 1400
